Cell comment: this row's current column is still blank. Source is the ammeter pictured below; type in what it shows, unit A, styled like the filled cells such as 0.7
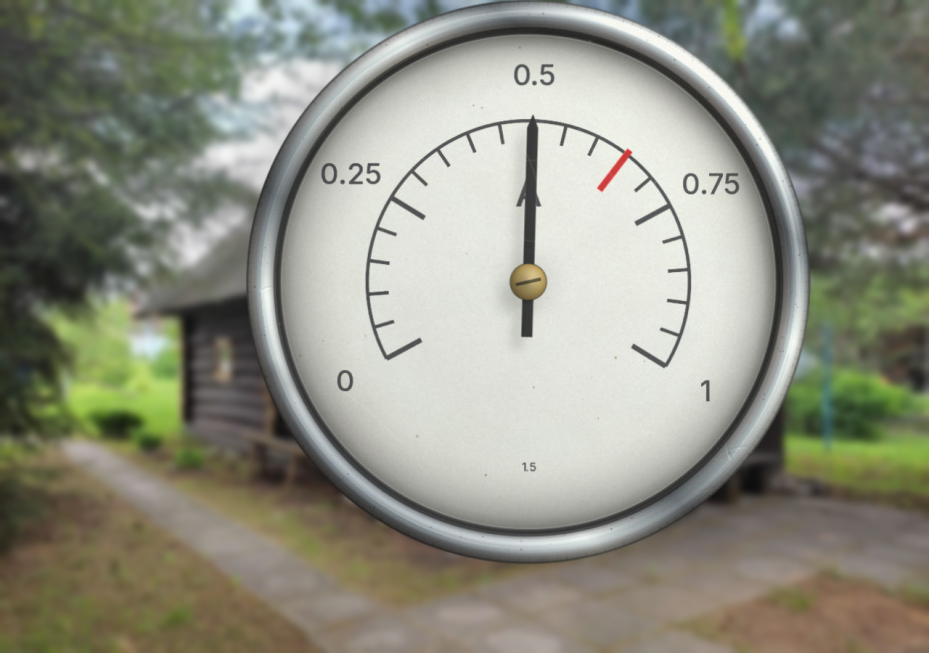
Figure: 0.5
